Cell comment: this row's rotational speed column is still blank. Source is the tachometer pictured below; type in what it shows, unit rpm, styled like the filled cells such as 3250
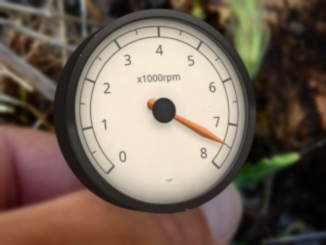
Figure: 7500
